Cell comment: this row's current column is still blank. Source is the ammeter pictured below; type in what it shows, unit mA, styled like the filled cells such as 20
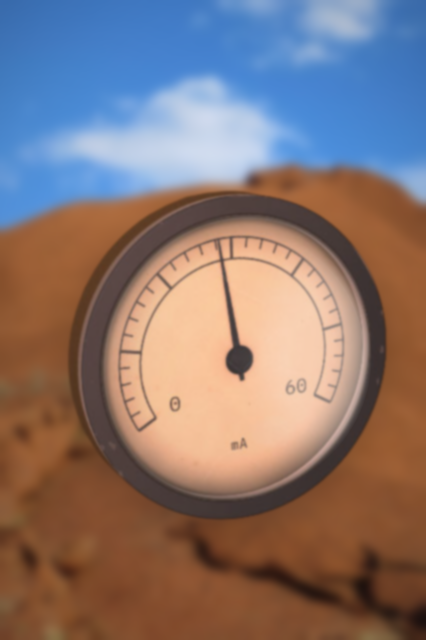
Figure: 28
